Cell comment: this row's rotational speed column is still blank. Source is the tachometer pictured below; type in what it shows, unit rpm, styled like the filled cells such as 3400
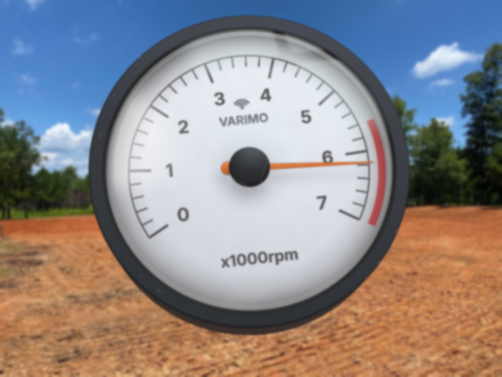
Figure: 6200
